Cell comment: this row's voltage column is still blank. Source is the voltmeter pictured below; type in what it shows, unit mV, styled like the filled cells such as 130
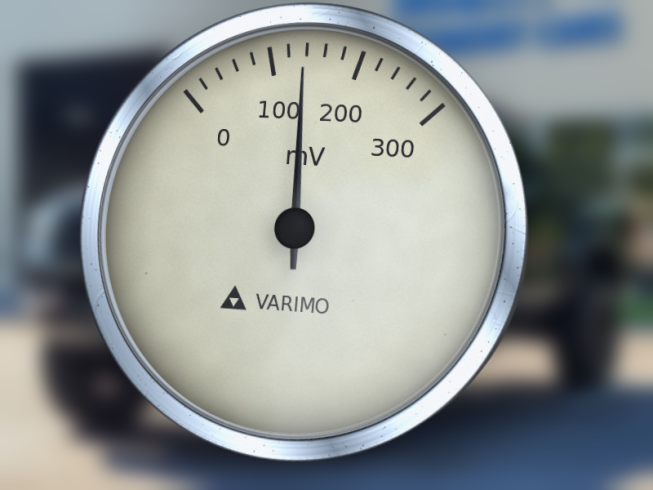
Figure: 140
